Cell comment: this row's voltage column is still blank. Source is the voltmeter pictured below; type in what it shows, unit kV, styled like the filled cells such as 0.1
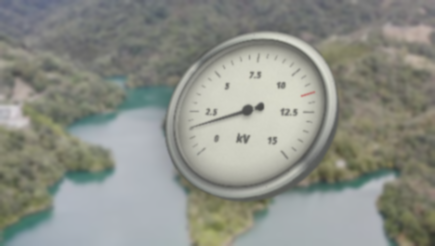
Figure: 1.5
